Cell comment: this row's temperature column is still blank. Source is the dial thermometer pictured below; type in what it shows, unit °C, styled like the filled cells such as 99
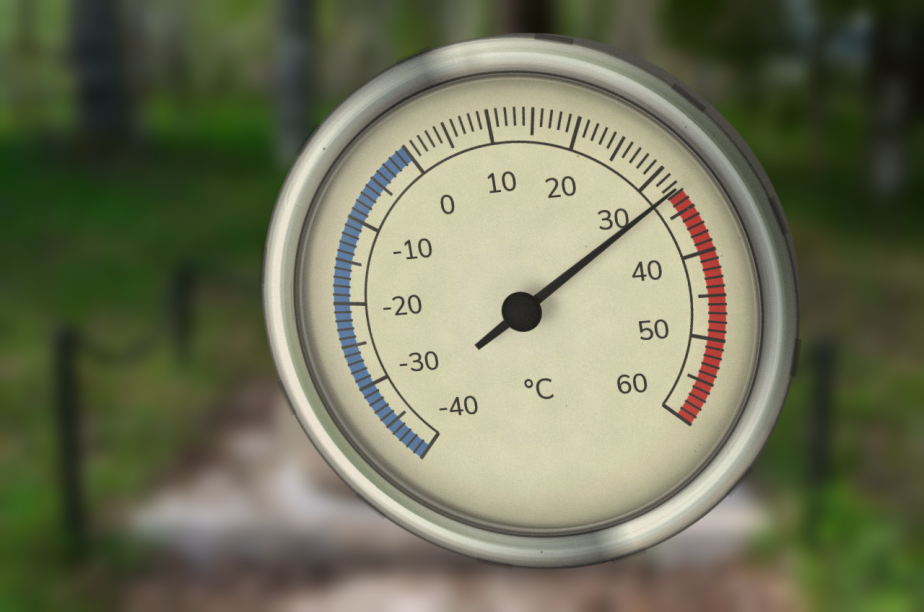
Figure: 32.5
